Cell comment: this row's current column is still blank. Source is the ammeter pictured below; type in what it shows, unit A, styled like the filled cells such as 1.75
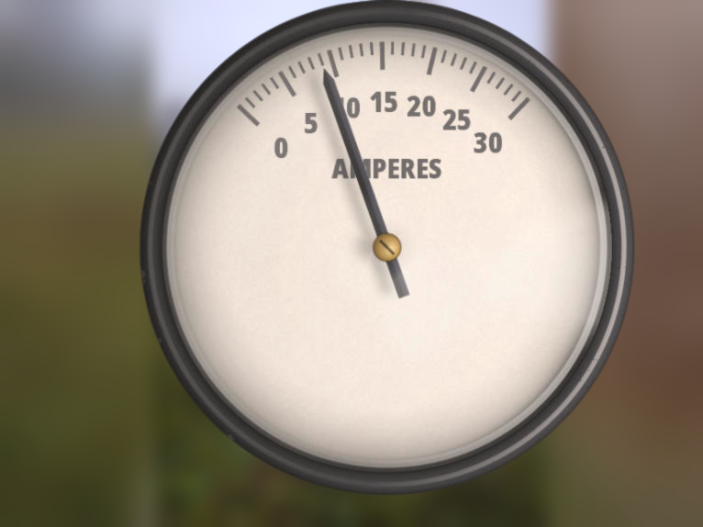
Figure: 9
